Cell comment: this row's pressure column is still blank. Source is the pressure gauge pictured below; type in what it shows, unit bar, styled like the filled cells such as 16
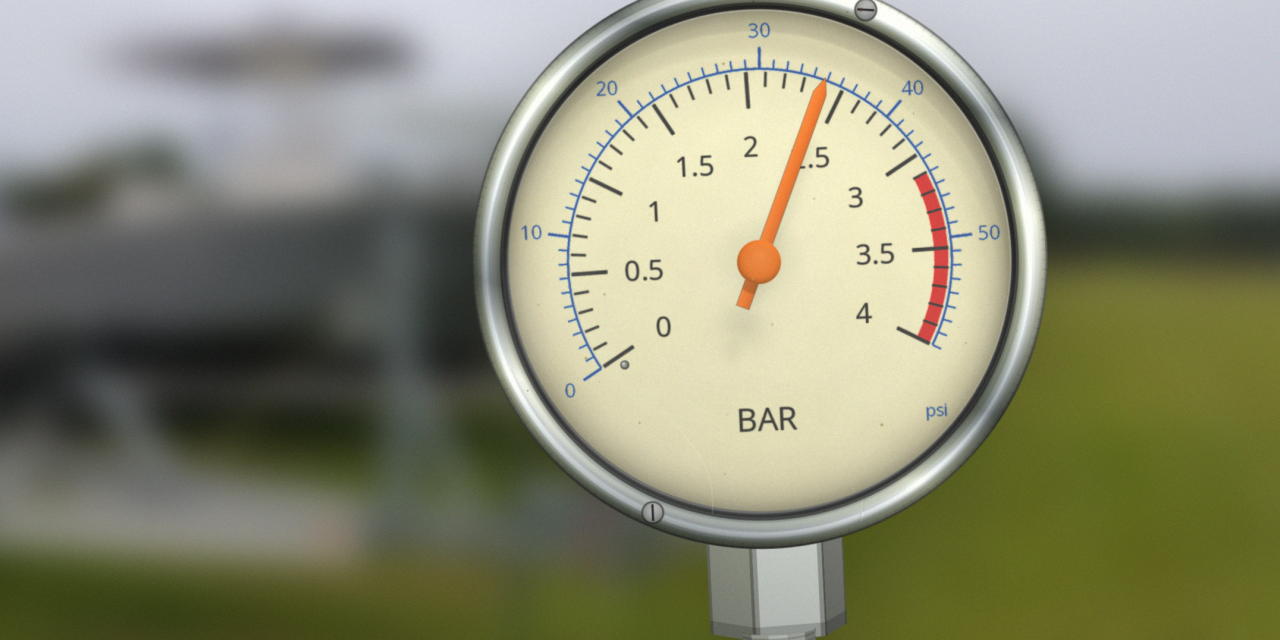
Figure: 2.4
